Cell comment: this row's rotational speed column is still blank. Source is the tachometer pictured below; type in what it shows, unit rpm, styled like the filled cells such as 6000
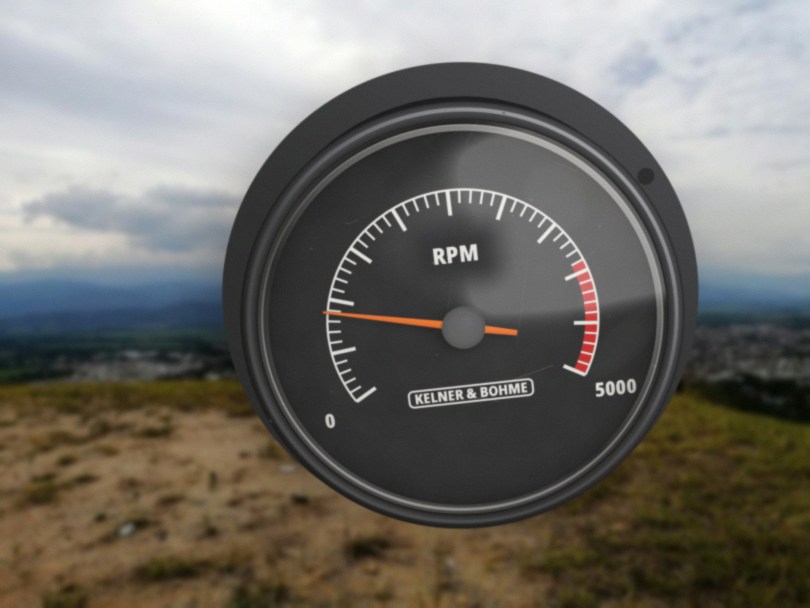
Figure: 900
